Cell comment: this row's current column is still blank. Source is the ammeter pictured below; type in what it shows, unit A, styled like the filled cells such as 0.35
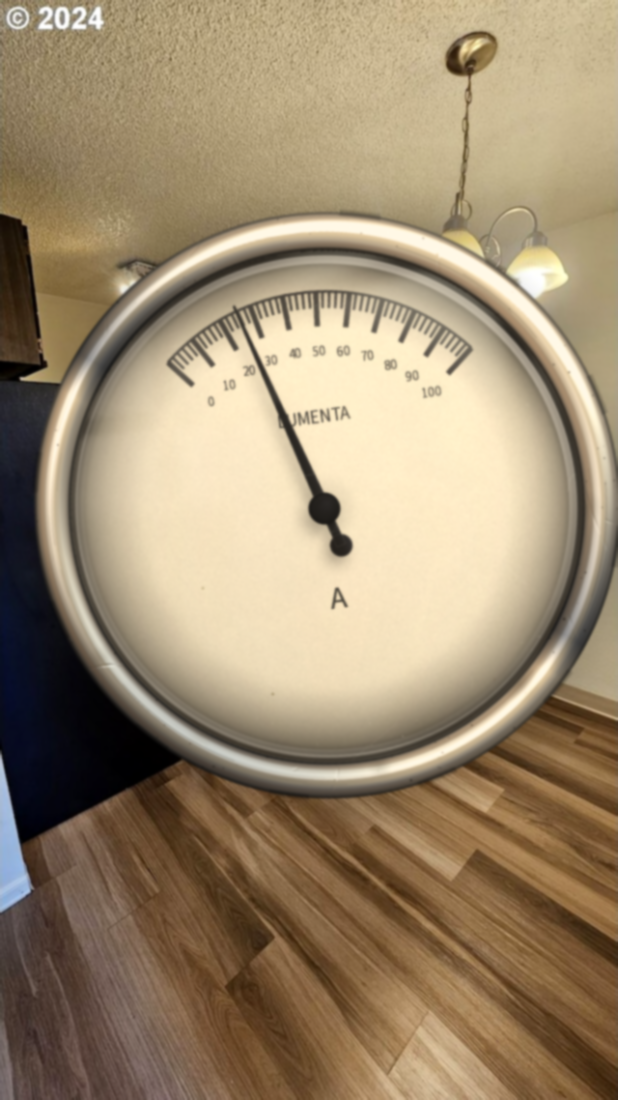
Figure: 26
